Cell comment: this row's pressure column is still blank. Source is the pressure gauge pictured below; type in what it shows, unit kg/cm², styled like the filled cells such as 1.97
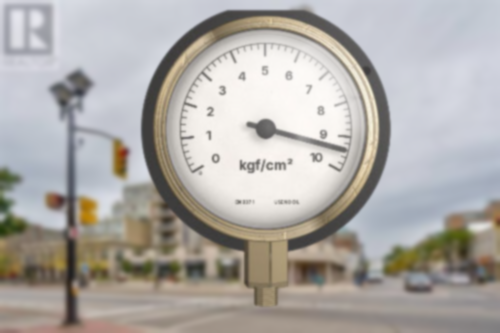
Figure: 9.4
